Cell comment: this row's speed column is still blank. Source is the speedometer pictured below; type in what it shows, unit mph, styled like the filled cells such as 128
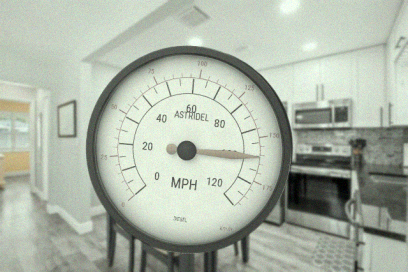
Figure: 100
